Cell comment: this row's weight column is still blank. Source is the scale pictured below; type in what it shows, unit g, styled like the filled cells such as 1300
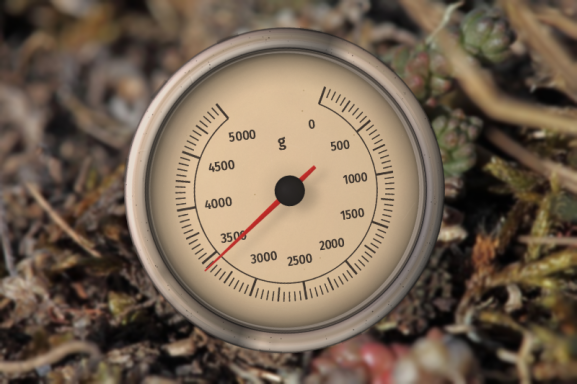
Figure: 3450
